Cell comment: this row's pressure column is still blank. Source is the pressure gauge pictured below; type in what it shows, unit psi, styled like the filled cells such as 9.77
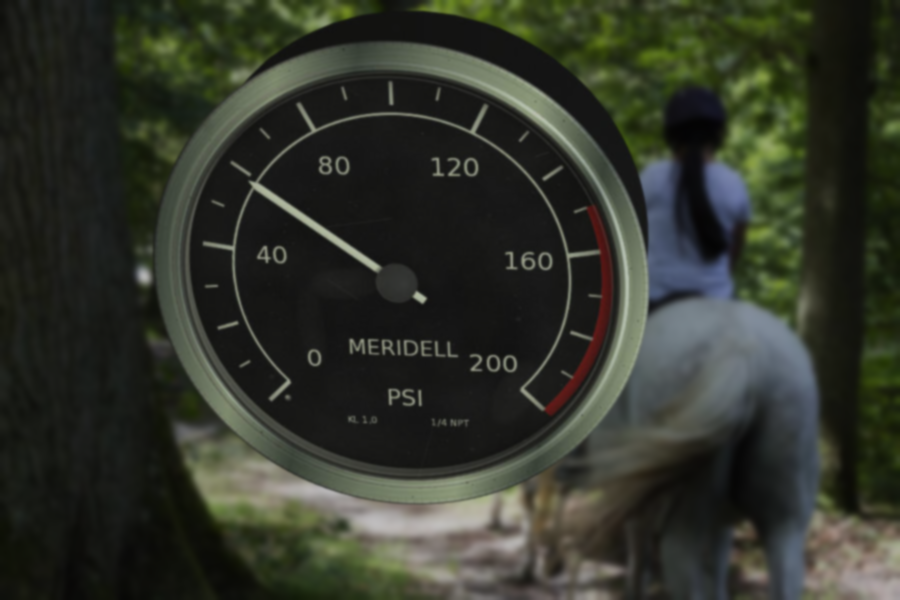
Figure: 60
